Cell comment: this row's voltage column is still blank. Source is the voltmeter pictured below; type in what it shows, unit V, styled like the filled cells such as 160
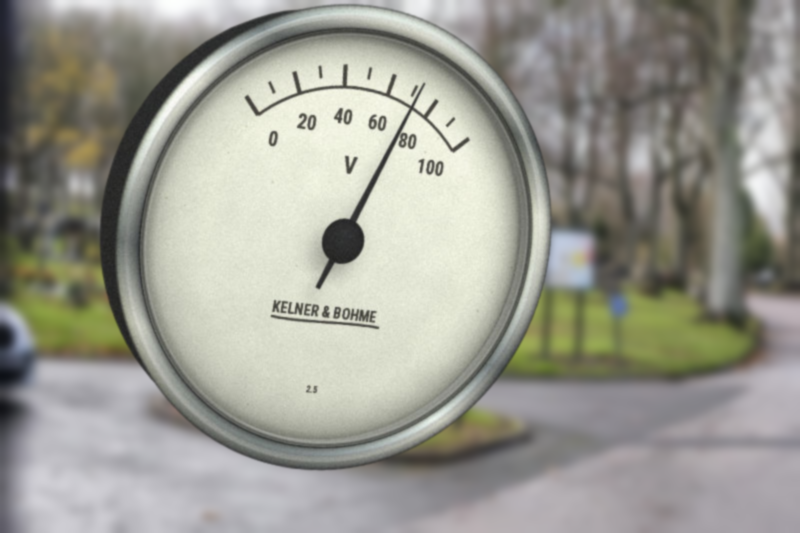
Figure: 70
